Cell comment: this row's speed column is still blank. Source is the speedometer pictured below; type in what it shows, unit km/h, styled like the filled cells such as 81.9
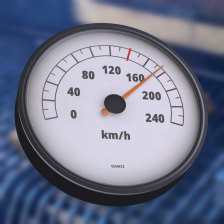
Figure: 175
